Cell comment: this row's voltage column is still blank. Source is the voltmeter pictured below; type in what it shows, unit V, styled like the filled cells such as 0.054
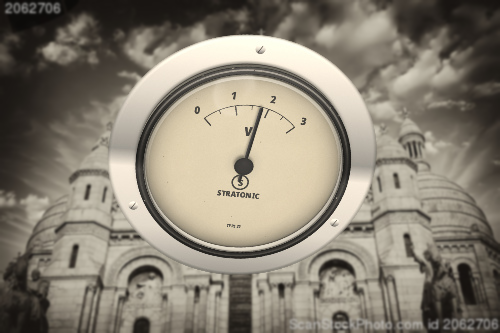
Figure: 1.75
